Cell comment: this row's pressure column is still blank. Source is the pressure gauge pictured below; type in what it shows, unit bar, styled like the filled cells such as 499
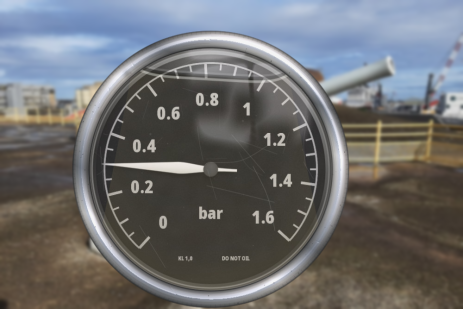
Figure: 0.3
